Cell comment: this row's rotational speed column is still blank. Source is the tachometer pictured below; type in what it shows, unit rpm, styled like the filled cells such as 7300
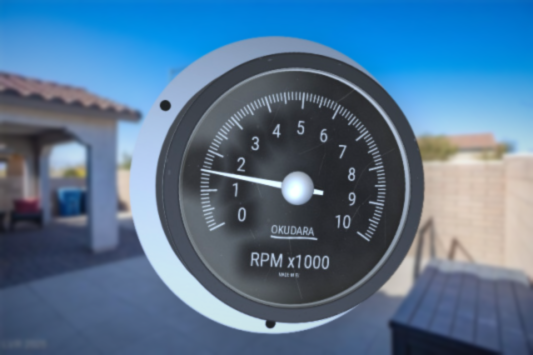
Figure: 1500
